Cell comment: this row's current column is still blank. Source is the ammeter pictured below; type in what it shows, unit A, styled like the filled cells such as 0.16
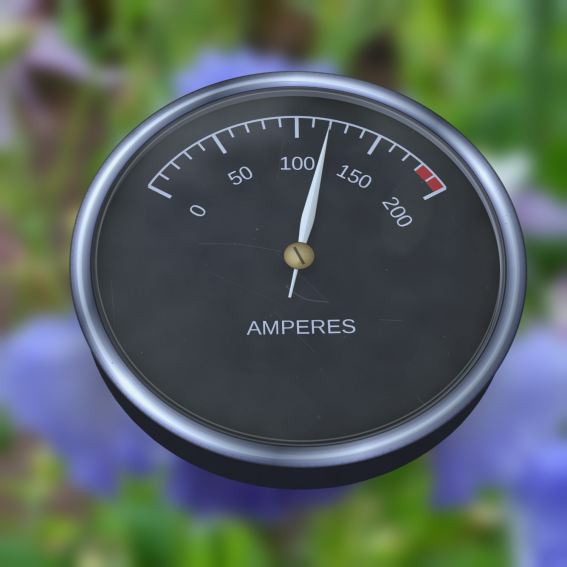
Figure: 120
